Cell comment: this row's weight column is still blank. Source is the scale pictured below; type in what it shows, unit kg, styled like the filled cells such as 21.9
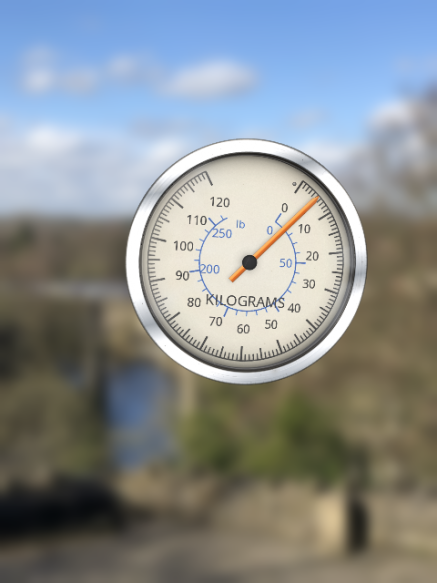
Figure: 5
